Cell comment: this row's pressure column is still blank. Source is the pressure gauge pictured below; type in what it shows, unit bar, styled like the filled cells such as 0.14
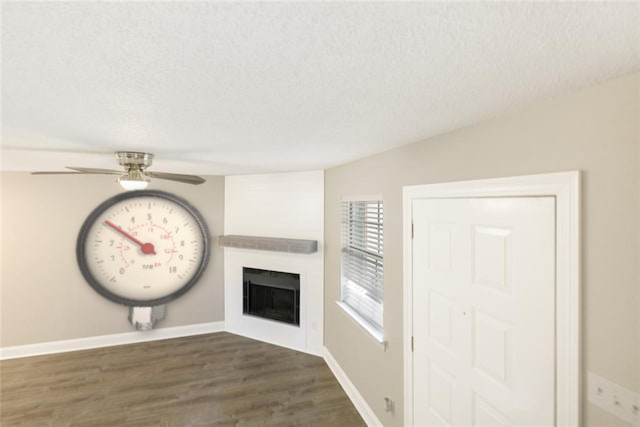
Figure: 3
